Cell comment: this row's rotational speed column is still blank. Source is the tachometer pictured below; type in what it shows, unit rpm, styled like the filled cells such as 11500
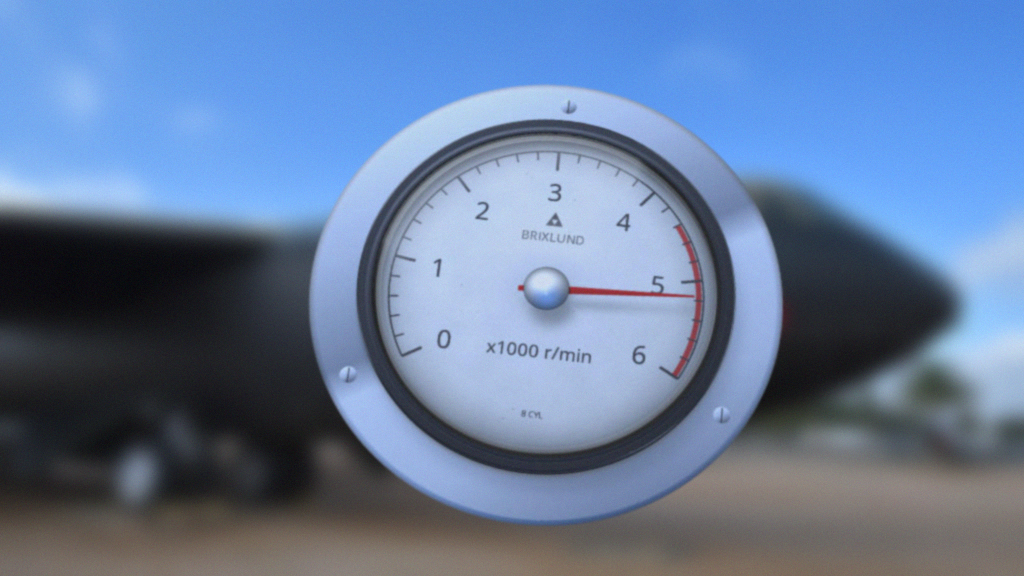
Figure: 5200
